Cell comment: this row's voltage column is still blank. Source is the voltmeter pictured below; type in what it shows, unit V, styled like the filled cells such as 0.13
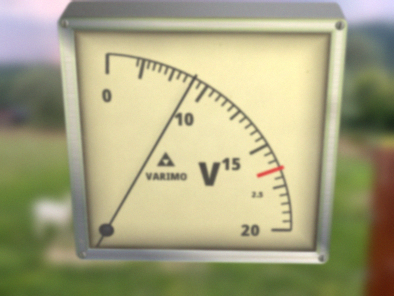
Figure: 9
